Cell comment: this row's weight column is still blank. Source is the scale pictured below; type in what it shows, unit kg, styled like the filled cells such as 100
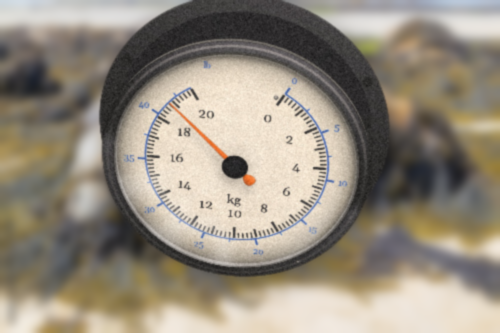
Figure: 19
